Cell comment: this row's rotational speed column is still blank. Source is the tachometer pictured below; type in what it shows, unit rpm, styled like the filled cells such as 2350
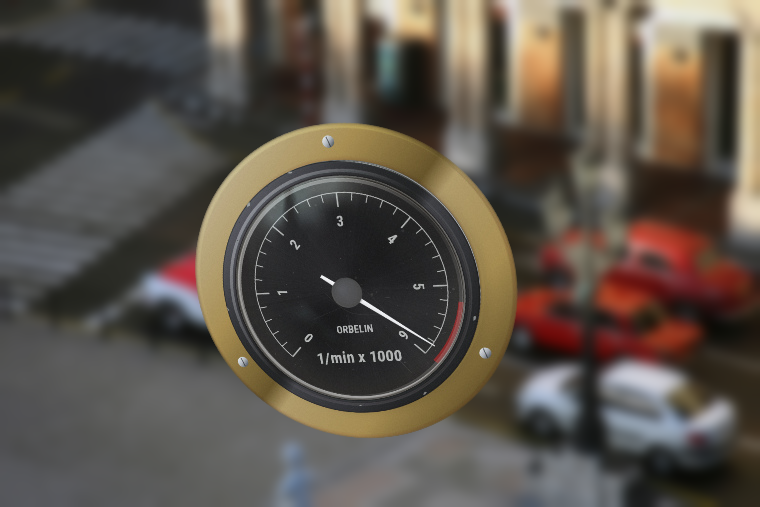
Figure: 5800
